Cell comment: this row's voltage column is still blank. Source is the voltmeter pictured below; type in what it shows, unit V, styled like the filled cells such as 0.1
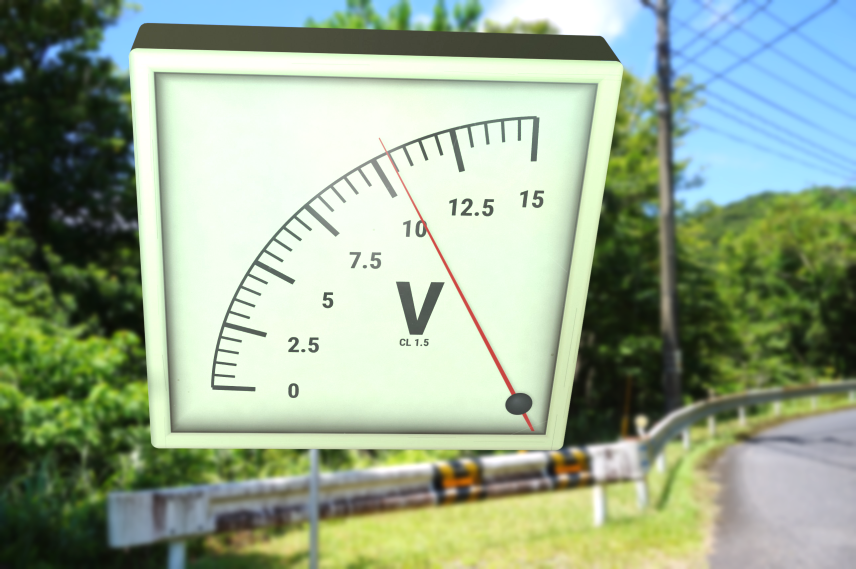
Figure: 10.5
